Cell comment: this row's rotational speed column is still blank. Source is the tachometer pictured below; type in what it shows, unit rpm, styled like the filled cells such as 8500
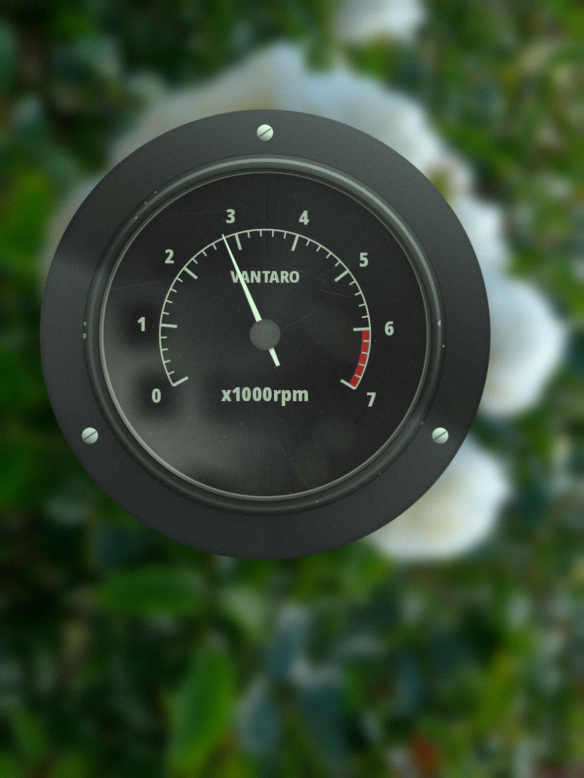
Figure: 2800
